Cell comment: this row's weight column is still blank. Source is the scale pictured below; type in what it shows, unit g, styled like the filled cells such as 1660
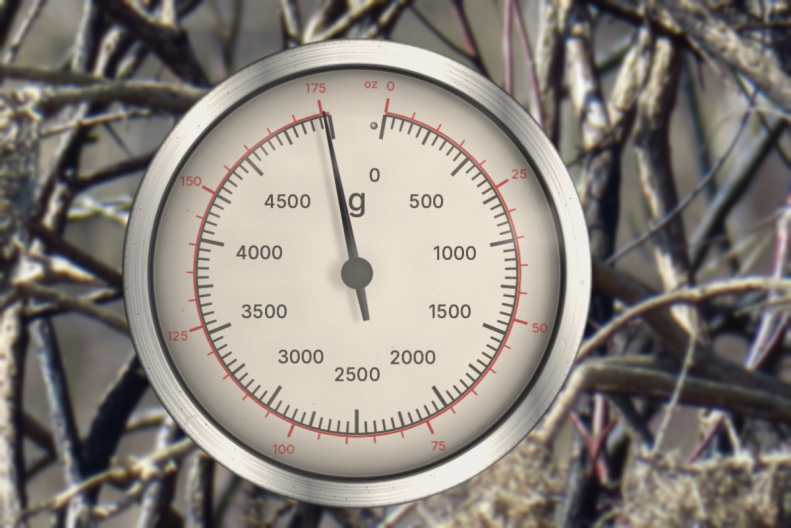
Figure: 4975
